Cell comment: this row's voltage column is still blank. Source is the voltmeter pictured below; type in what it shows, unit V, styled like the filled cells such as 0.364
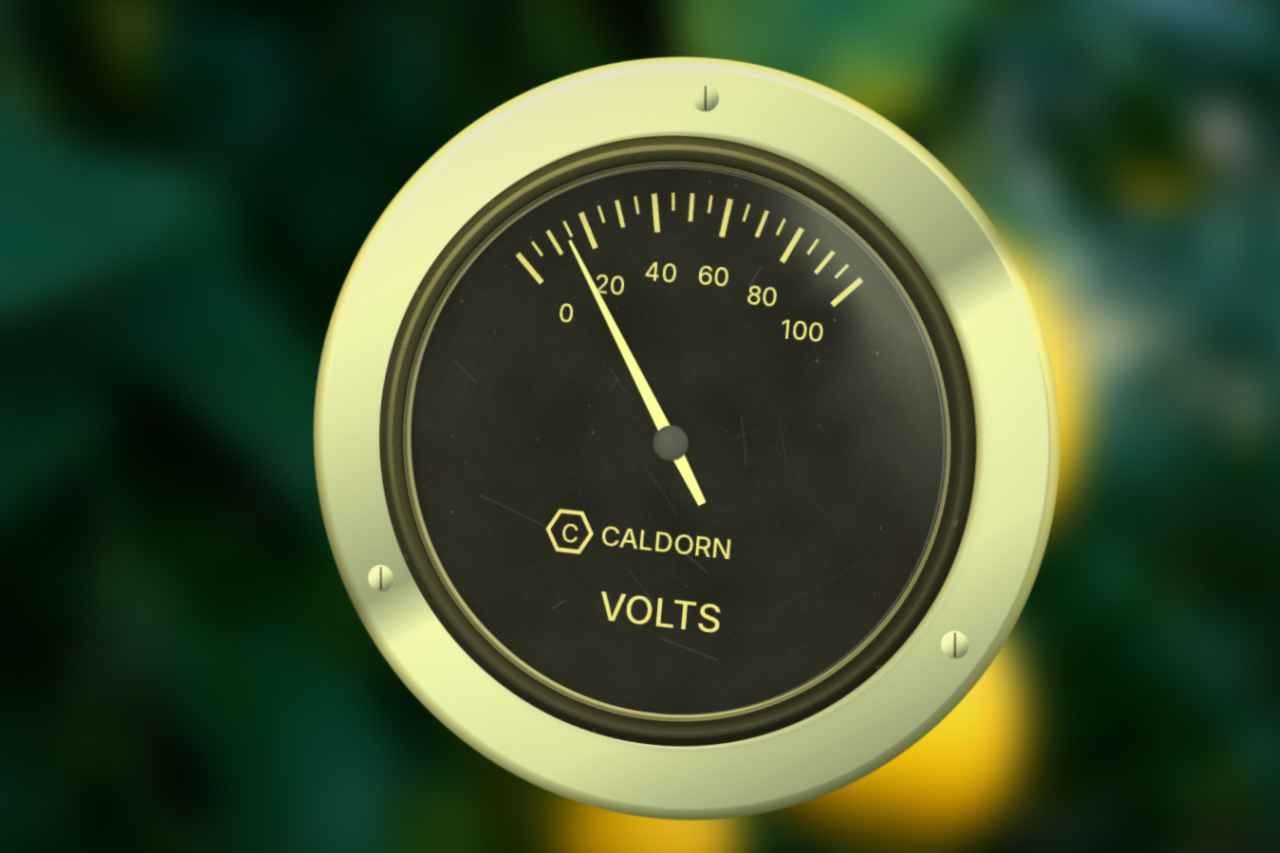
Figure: 15
